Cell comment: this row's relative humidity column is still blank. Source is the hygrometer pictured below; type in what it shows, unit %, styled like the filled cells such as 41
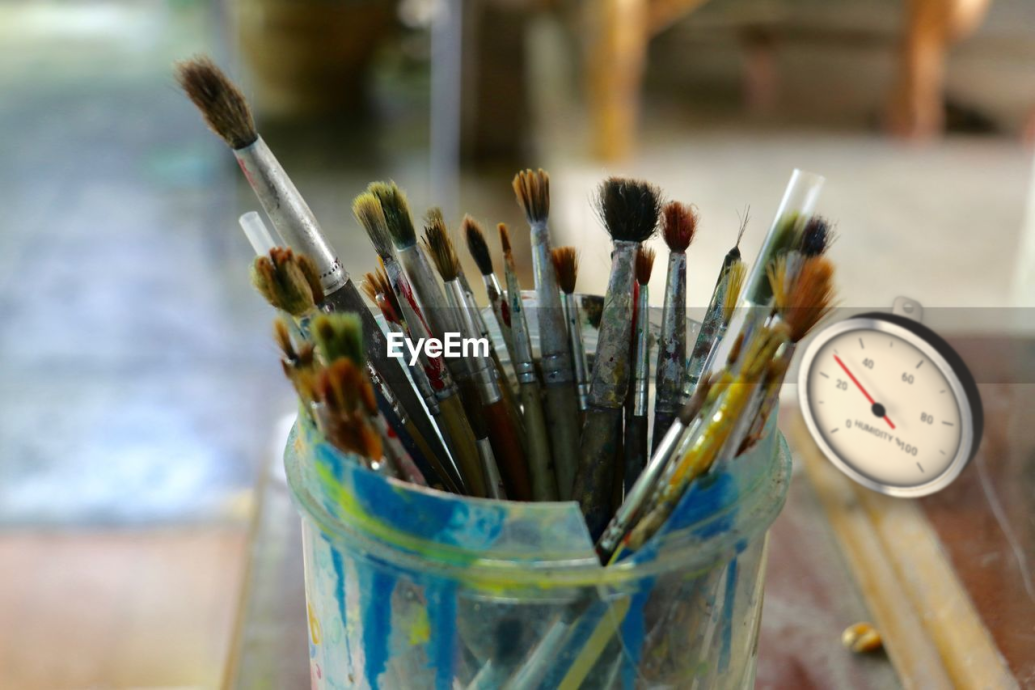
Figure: 30
